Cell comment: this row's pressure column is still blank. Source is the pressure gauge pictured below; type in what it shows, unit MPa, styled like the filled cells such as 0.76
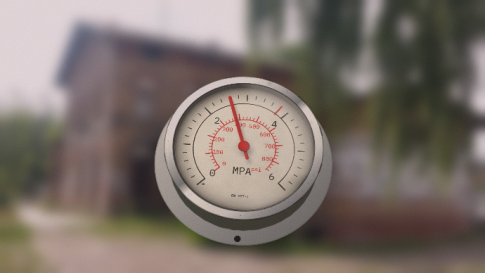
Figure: 2.6
